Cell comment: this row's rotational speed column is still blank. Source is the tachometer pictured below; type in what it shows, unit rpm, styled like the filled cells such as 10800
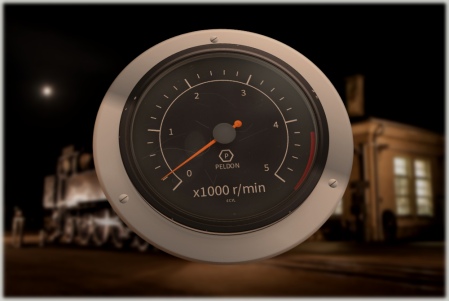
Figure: 200
